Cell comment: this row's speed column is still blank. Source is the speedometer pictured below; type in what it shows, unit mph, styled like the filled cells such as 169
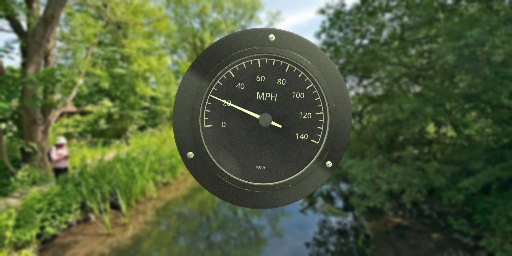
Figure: 20
